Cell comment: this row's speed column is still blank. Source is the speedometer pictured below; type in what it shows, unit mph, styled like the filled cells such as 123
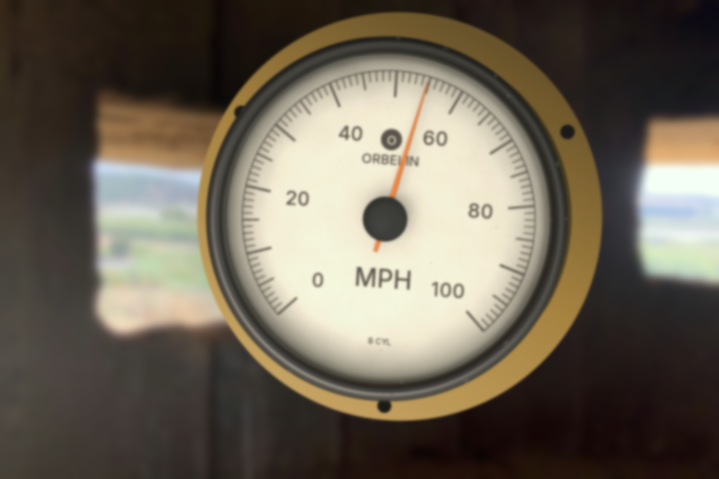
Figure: 55
